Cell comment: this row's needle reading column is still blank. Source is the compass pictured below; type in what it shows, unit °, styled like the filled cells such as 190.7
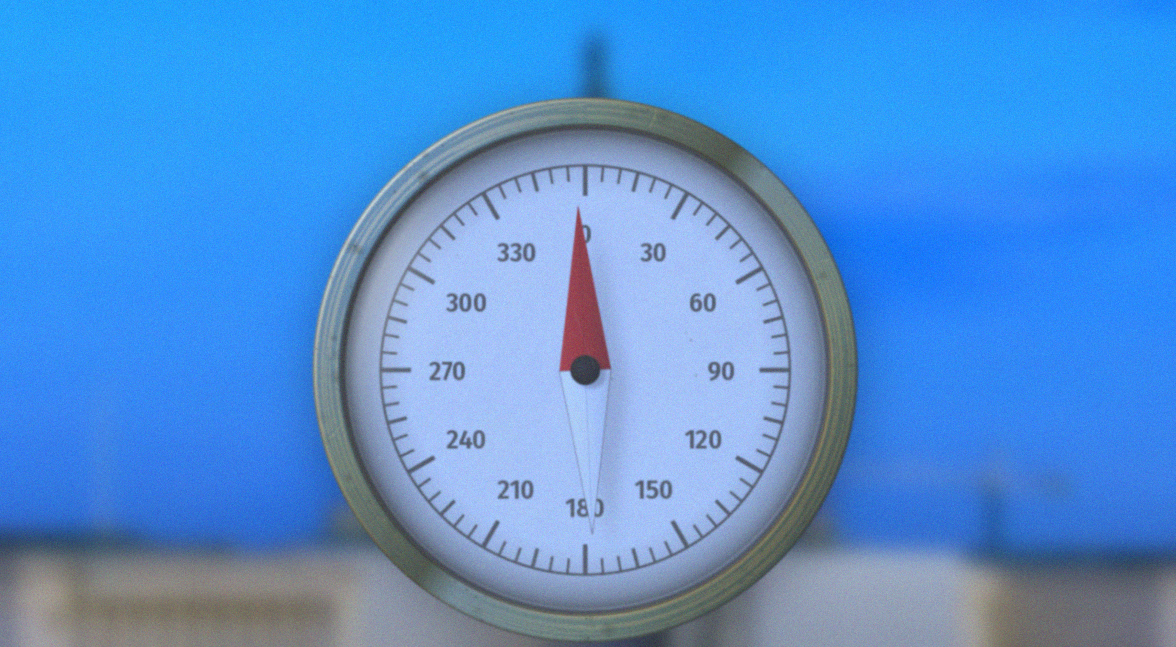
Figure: 357.5
